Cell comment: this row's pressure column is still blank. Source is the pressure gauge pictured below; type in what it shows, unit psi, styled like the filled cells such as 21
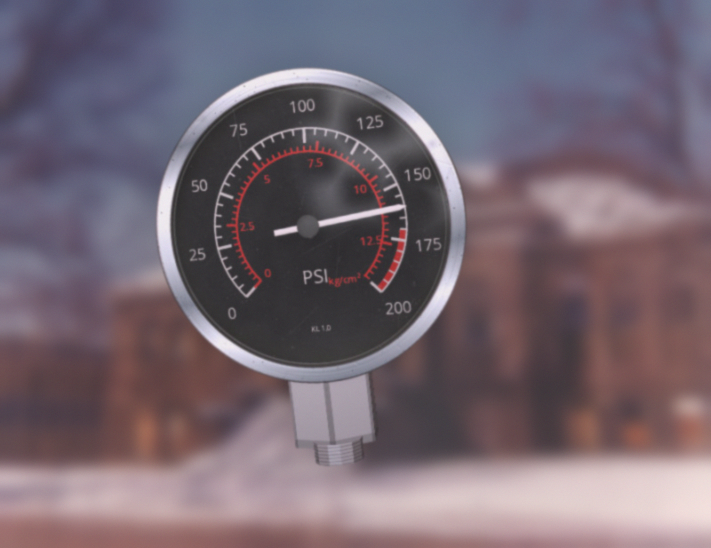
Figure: 160
